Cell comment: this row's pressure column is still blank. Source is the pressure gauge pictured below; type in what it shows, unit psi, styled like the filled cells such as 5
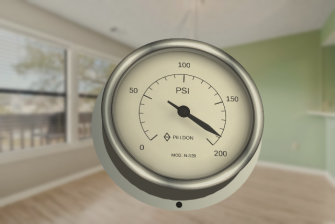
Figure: 190
